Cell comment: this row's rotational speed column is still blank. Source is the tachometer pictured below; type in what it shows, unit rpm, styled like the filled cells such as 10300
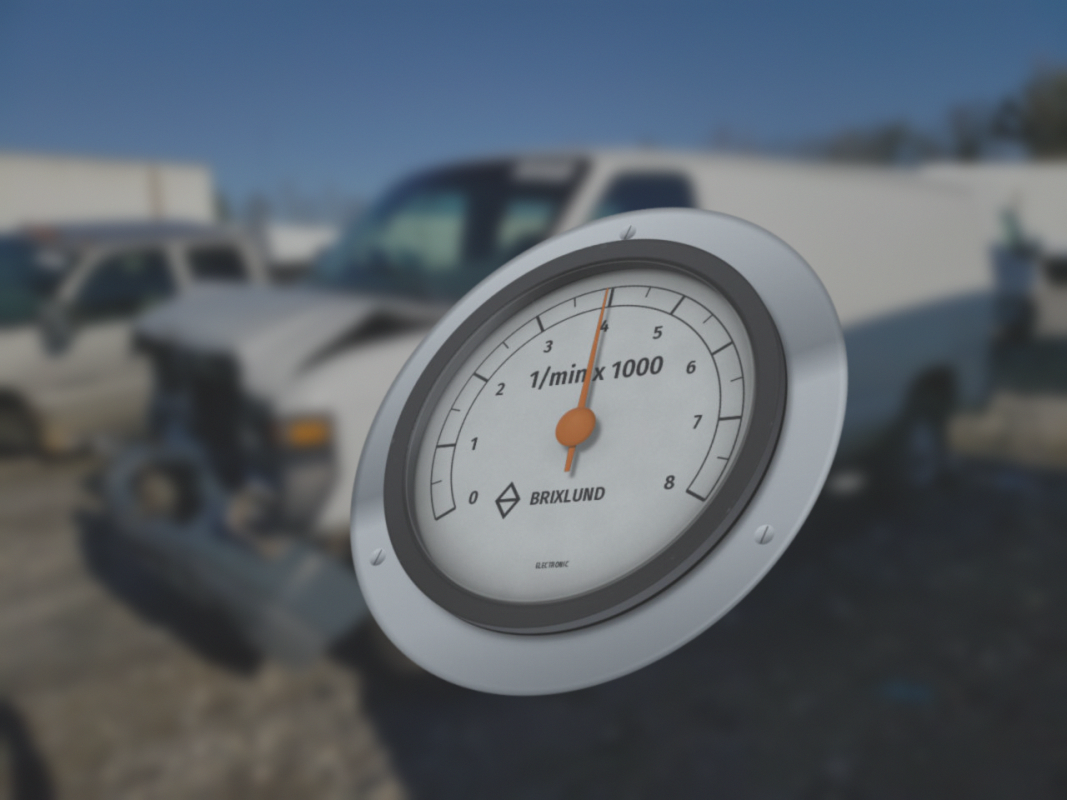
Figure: 4000
